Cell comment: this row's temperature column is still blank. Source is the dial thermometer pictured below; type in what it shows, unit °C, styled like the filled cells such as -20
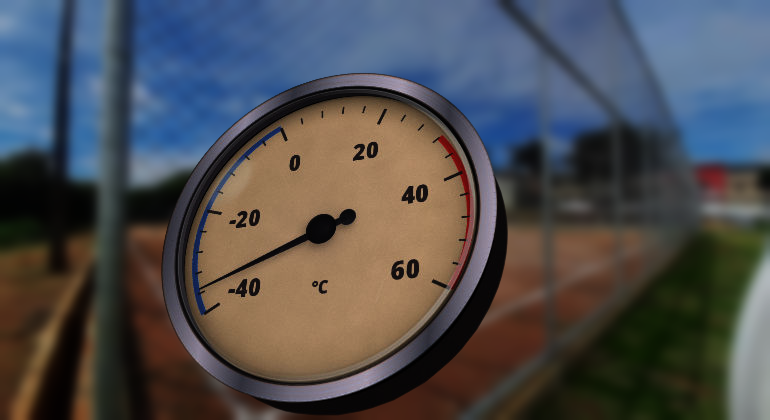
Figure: -36
